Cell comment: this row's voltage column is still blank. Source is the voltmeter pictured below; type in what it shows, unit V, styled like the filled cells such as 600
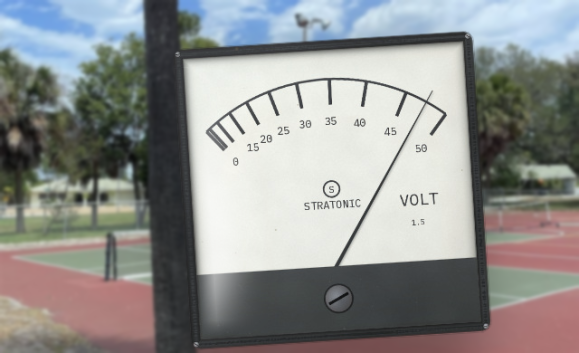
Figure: 47.5
